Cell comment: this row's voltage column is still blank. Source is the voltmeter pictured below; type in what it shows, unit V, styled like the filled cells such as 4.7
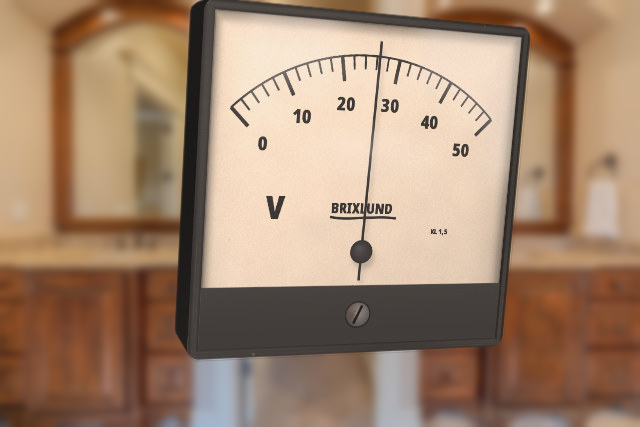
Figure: 26
